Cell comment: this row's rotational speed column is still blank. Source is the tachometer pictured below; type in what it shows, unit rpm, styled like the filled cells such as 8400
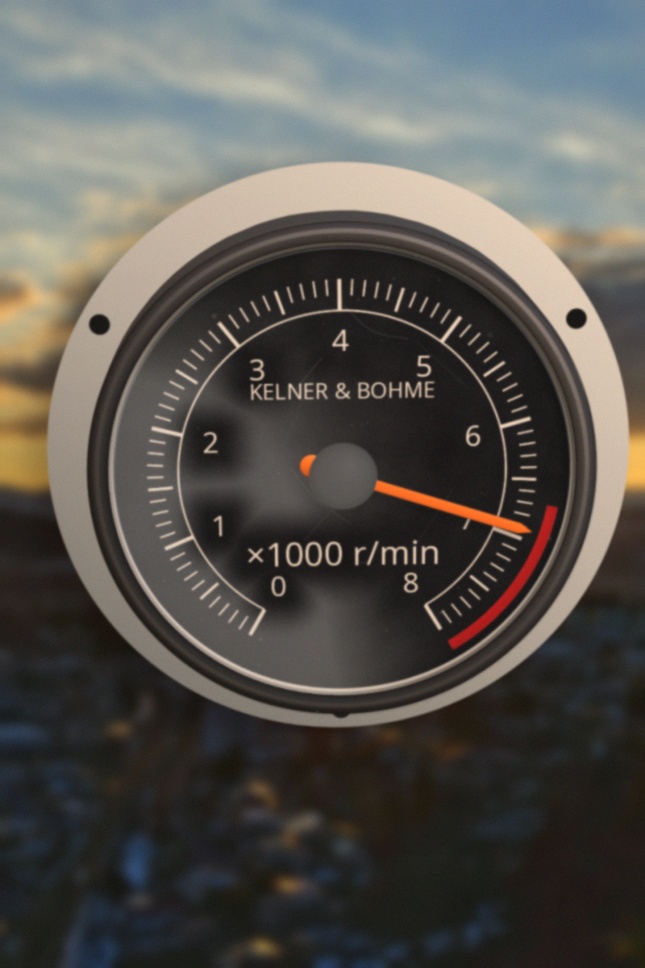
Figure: 6900
